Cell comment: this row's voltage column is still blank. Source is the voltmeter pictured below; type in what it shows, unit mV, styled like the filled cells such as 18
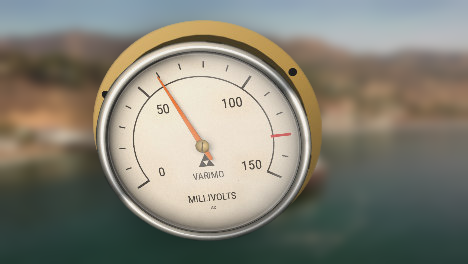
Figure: 60
